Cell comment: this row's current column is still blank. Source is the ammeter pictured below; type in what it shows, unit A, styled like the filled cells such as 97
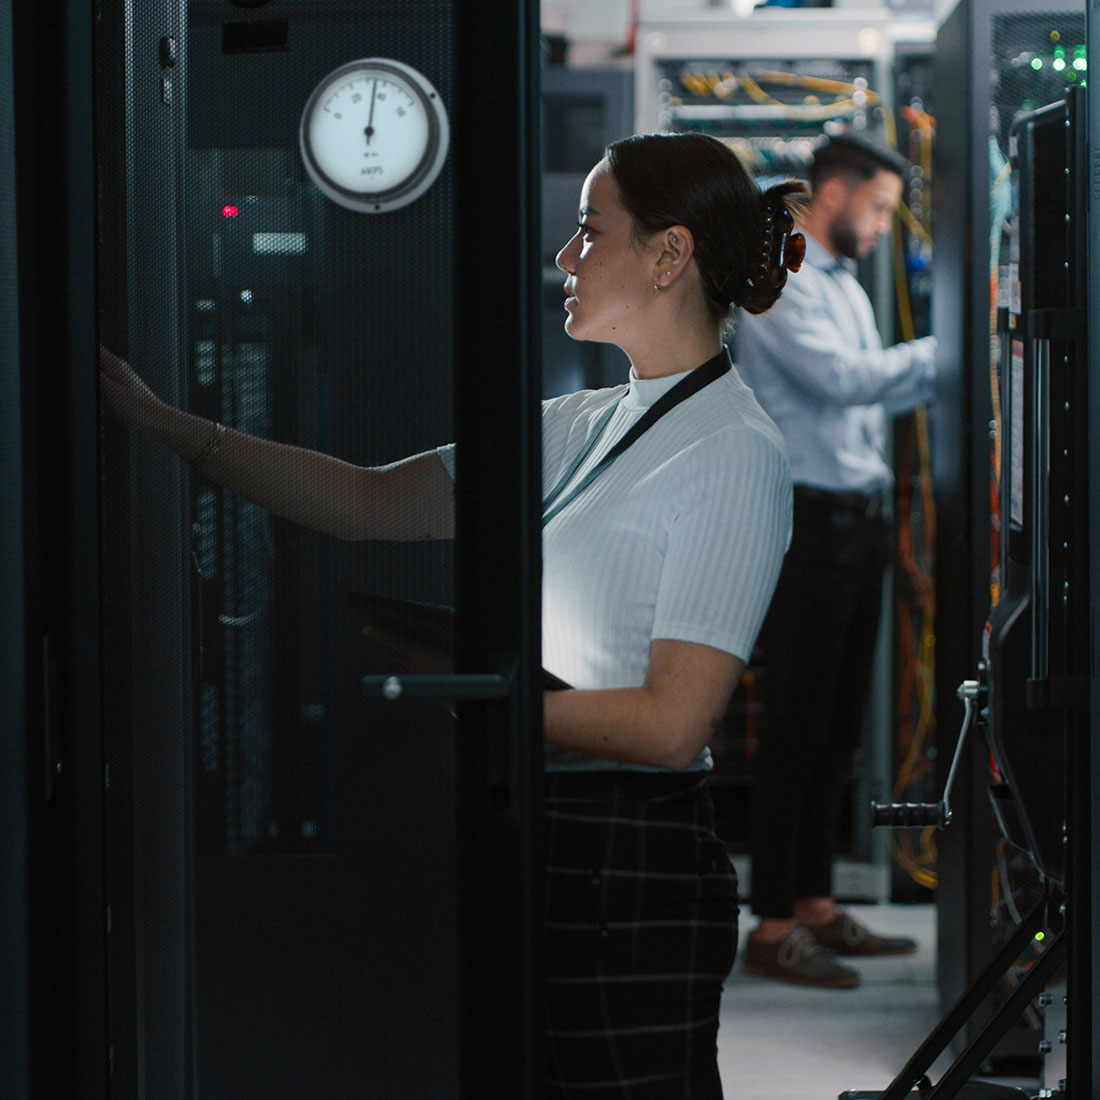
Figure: 35
